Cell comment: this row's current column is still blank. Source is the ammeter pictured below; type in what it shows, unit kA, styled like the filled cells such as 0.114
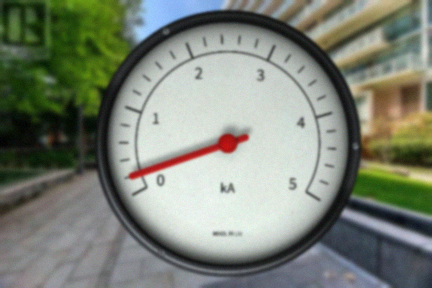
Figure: 0.2
